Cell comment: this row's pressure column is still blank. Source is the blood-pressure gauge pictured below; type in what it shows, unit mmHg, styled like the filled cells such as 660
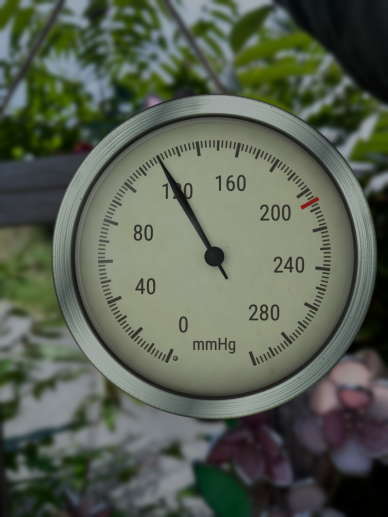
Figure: 120
